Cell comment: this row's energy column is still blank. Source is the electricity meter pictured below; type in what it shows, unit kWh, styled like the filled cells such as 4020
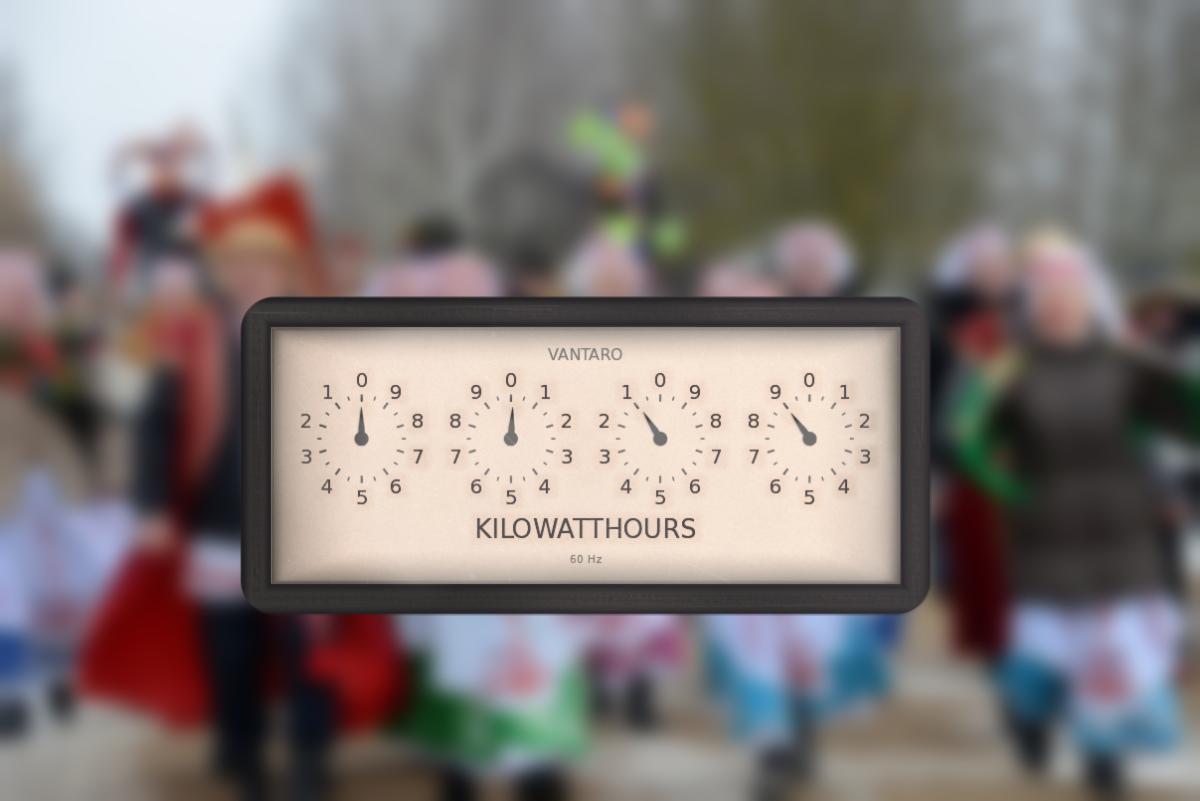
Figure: 9
